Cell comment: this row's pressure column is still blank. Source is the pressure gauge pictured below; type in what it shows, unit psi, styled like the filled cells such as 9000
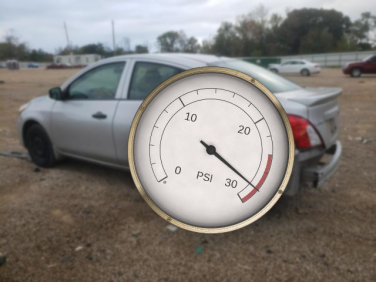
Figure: 28
